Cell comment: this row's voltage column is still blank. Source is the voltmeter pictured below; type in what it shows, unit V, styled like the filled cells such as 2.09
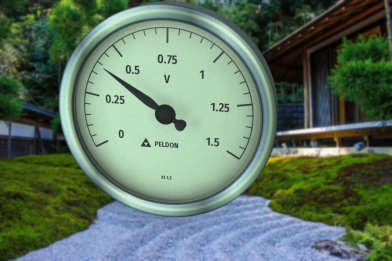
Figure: 0.4
